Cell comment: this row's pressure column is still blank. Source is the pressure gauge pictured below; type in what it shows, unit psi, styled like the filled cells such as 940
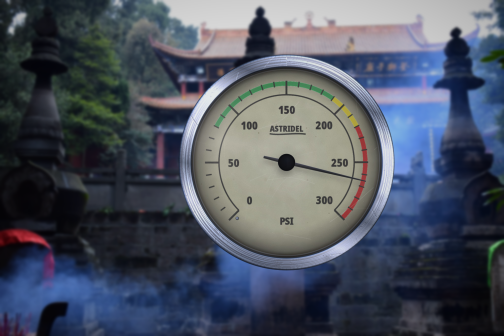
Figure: 265
